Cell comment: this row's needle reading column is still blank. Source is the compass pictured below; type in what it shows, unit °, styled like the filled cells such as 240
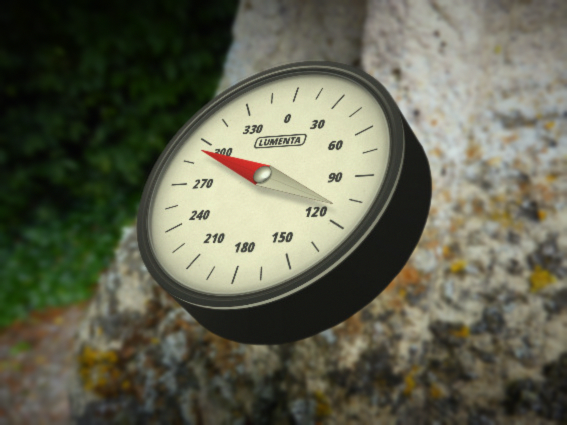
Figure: 292.5
